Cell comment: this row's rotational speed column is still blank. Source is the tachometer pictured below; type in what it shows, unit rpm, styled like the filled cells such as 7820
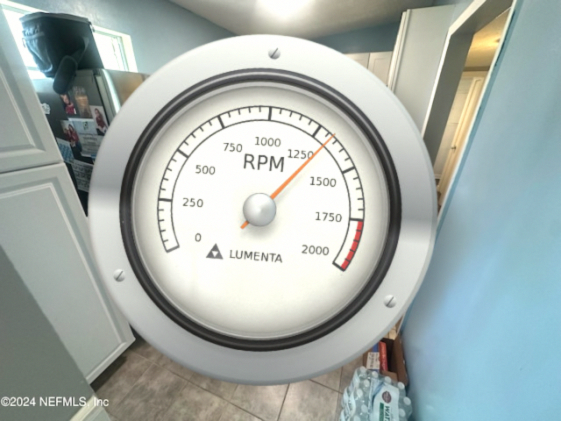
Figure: 1325
